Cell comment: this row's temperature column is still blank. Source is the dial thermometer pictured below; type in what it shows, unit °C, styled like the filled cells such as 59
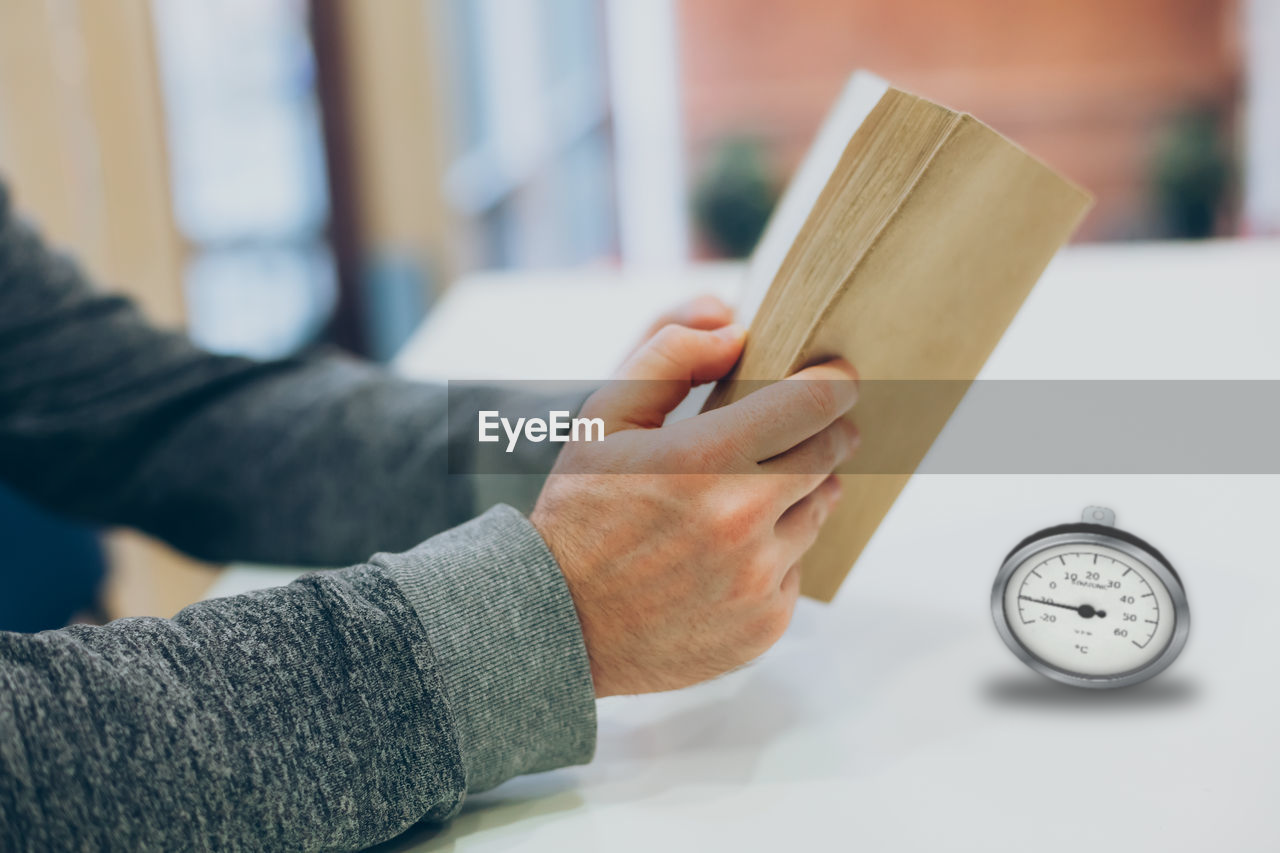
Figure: -10
